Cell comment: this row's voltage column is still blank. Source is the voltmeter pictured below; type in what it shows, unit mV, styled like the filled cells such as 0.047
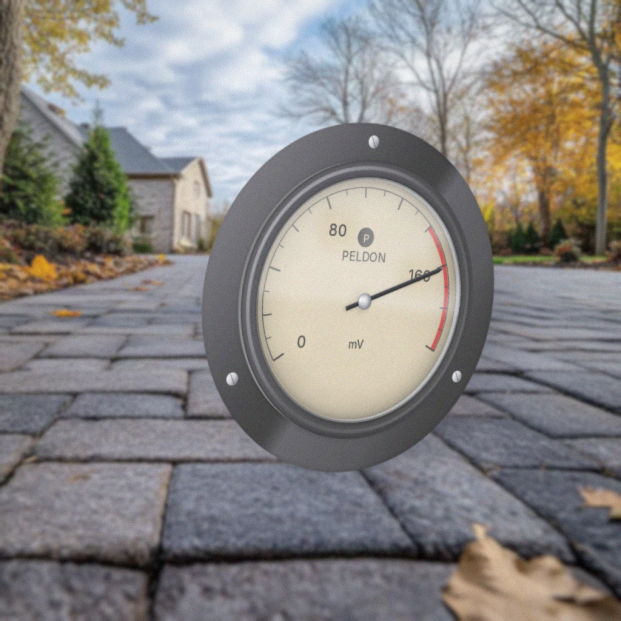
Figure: 160
